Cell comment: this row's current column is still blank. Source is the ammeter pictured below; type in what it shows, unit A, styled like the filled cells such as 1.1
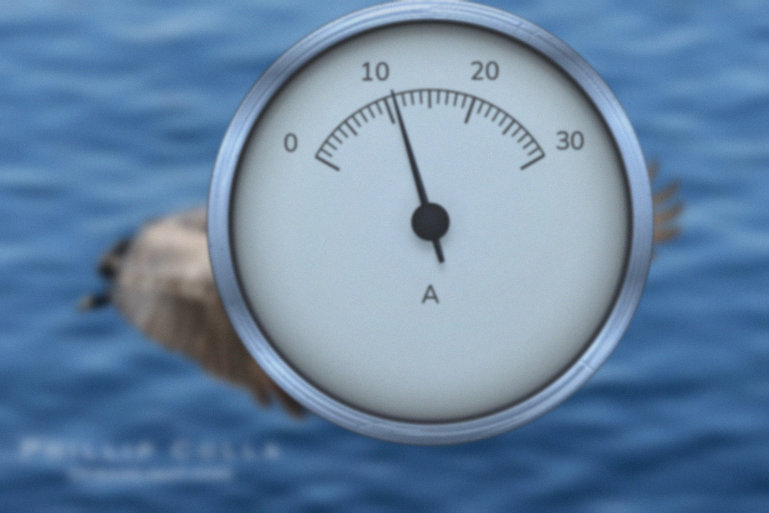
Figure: 11
